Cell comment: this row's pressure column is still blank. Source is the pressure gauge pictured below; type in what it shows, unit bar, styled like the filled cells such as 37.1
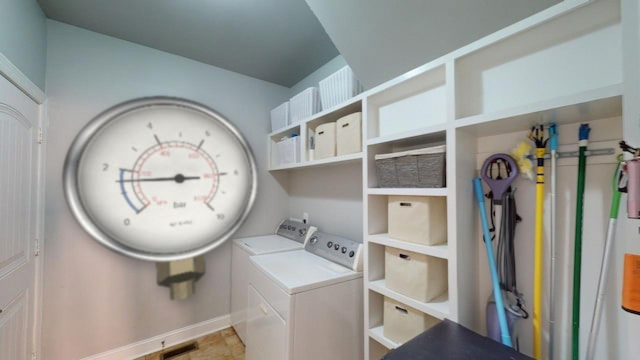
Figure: 1.5
